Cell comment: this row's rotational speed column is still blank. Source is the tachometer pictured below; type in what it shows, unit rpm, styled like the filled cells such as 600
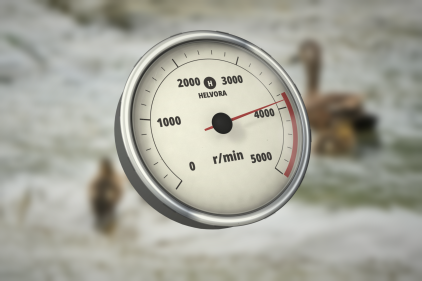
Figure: 3900
